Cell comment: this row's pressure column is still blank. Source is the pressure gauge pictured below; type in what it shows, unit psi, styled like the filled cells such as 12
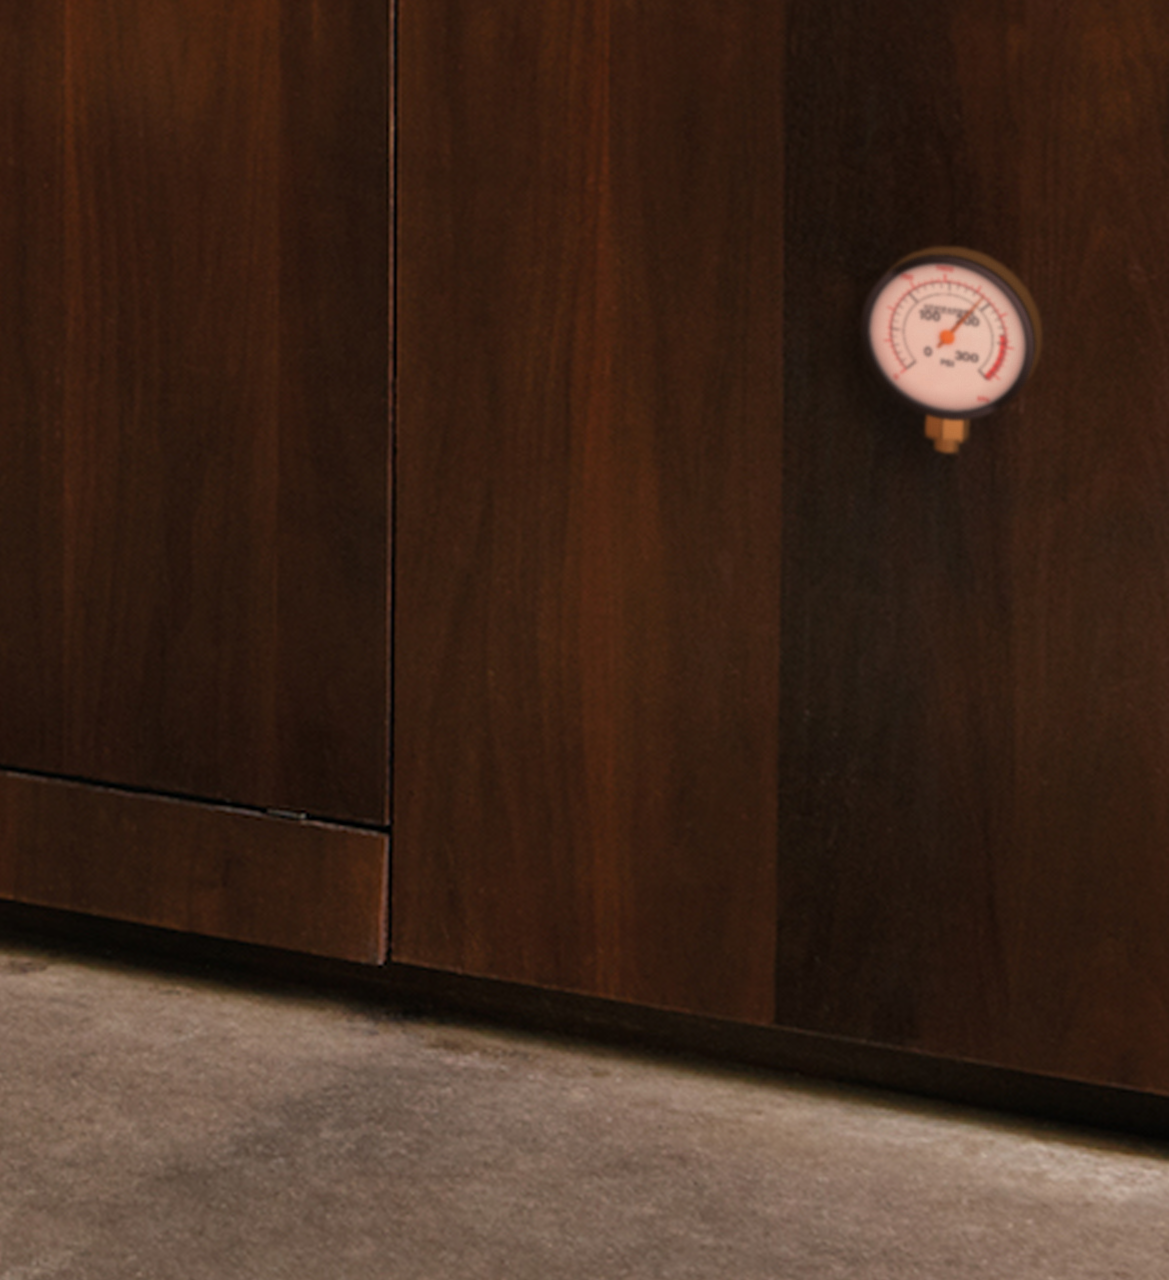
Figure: 190
